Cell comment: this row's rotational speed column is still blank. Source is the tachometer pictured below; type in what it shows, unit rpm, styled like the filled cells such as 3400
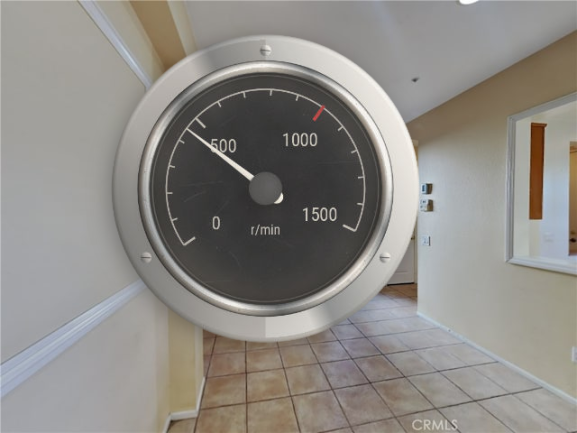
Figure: 450
